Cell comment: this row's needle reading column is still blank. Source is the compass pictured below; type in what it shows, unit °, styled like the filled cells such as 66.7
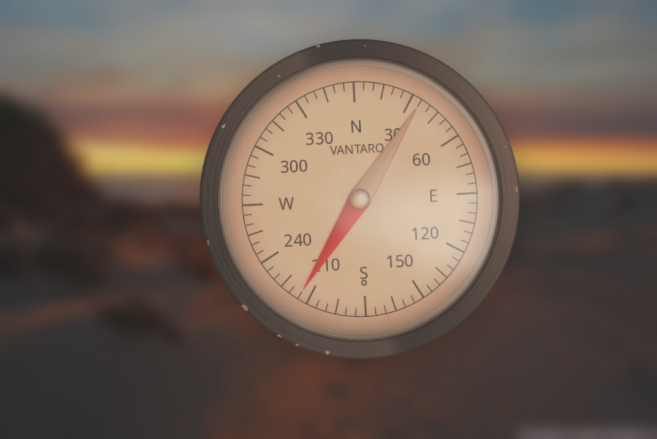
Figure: 215
